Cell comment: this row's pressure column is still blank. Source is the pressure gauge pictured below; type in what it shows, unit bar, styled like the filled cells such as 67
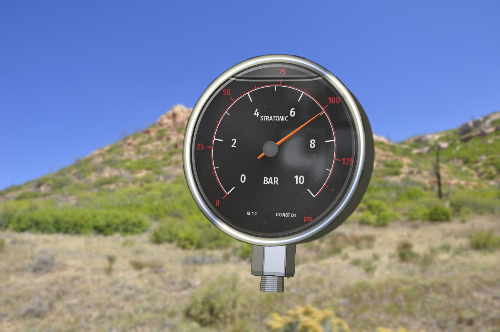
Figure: 7
